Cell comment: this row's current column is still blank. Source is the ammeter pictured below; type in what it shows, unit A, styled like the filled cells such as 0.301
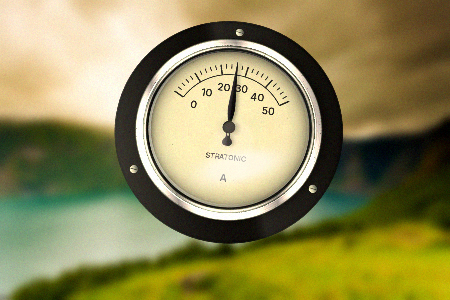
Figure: 26
